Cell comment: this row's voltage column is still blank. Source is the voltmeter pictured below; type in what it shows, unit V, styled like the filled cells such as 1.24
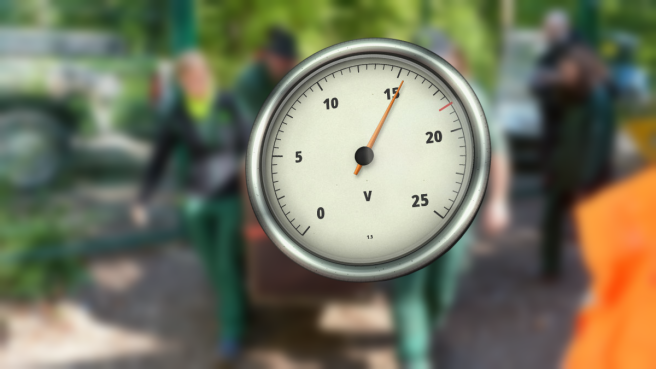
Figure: 15.5
